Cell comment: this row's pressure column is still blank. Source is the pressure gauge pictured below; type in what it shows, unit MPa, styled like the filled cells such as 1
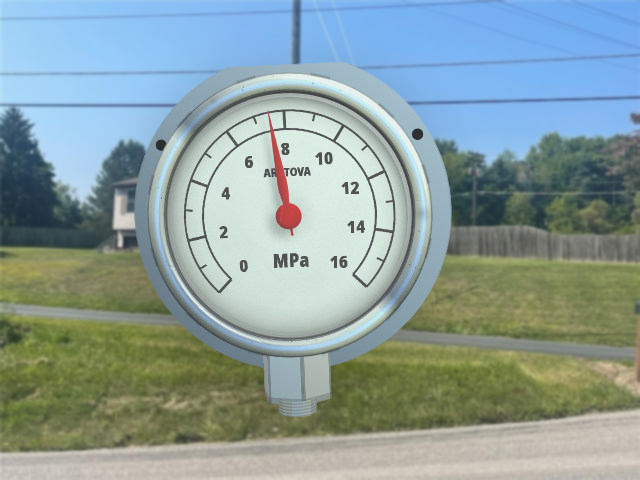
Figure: 7.5
